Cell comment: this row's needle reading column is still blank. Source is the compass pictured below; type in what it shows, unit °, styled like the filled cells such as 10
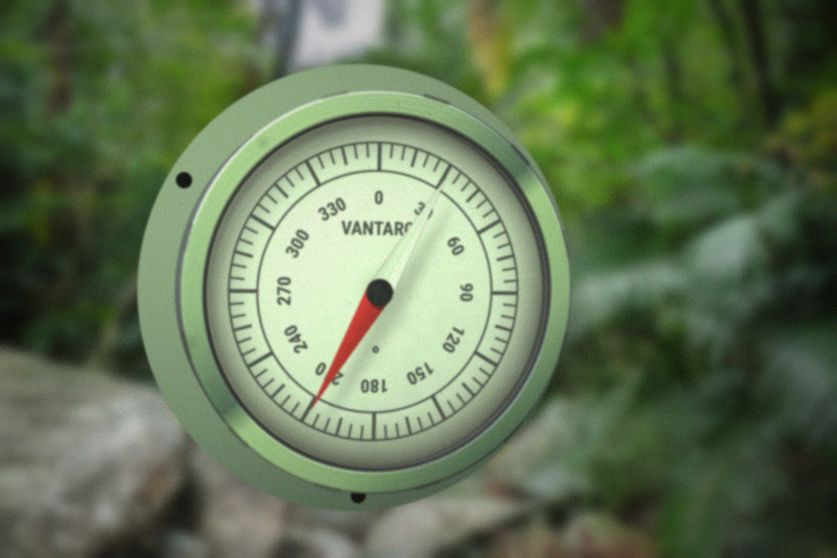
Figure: 210
